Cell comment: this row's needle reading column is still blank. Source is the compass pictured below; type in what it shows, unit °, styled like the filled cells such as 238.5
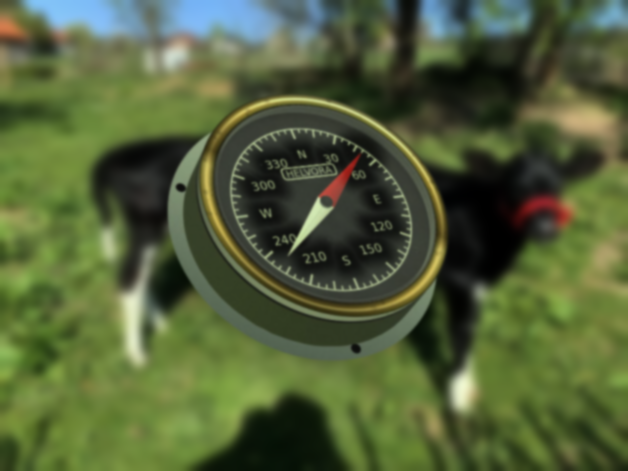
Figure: 50
